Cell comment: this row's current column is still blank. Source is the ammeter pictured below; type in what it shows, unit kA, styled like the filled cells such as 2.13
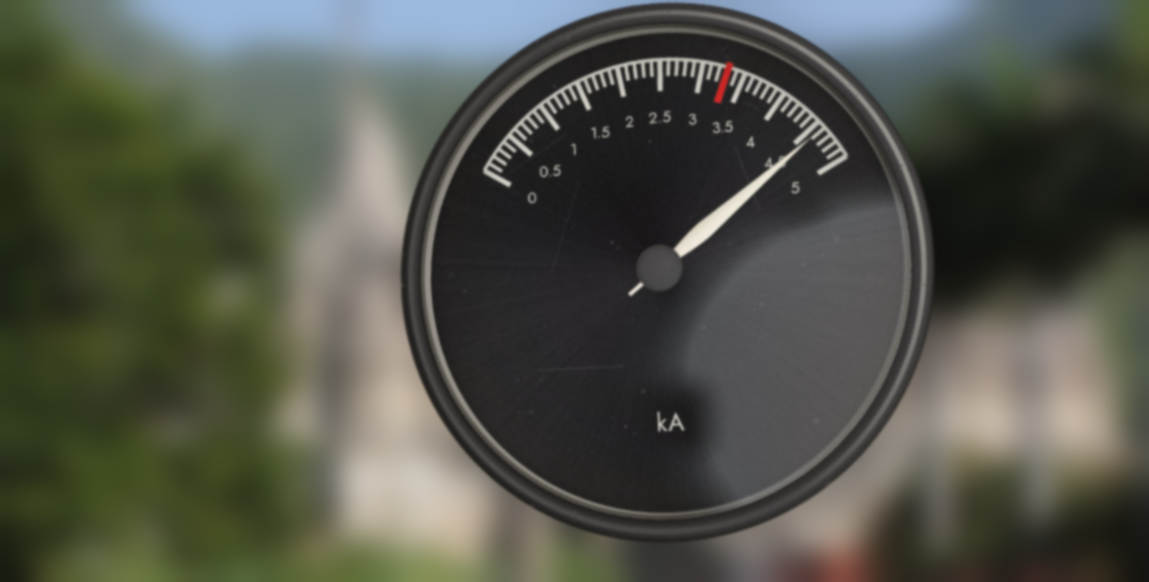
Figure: 4.6
